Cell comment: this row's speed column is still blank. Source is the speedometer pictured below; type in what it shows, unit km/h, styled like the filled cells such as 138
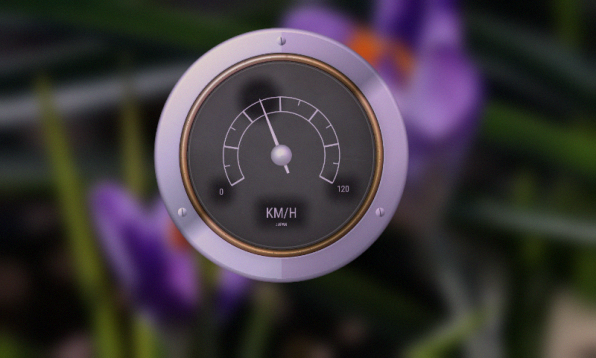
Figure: 50
